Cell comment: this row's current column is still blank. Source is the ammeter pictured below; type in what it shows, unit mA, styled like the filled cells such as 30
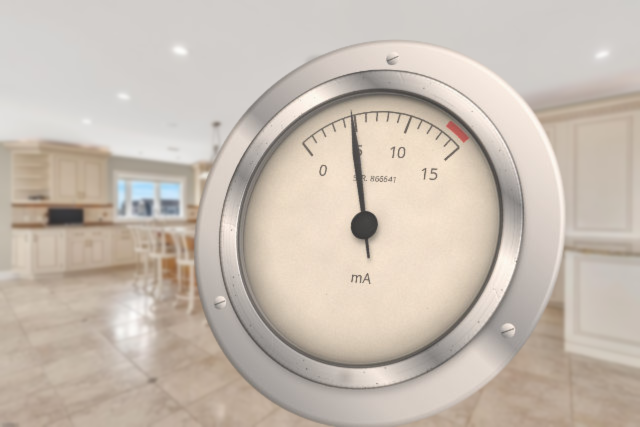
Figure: 5
